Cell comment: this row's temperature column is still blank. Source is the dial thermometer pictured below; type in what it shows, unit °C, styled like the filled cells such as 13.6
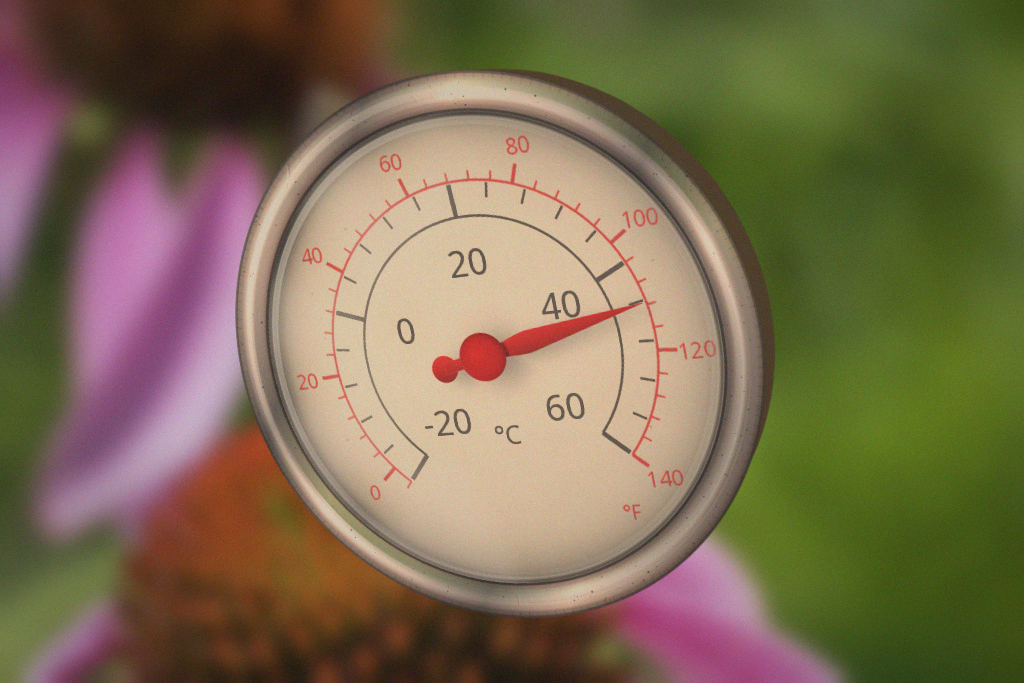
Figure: 44
